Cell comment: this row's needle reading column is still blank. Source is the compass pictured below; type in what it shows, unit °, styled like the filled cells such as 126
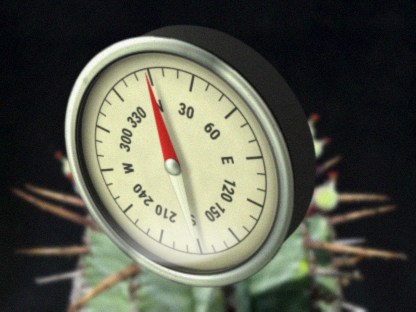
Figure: 0
